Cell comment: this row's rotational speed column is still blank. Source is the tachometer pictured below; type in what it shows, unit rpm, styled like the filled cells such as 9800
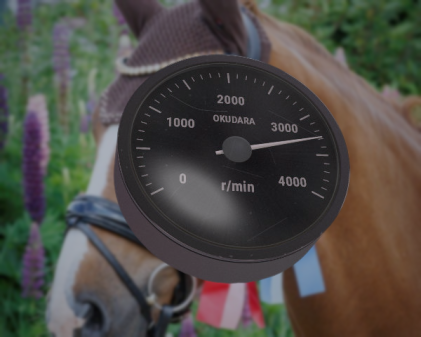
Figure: 3300
